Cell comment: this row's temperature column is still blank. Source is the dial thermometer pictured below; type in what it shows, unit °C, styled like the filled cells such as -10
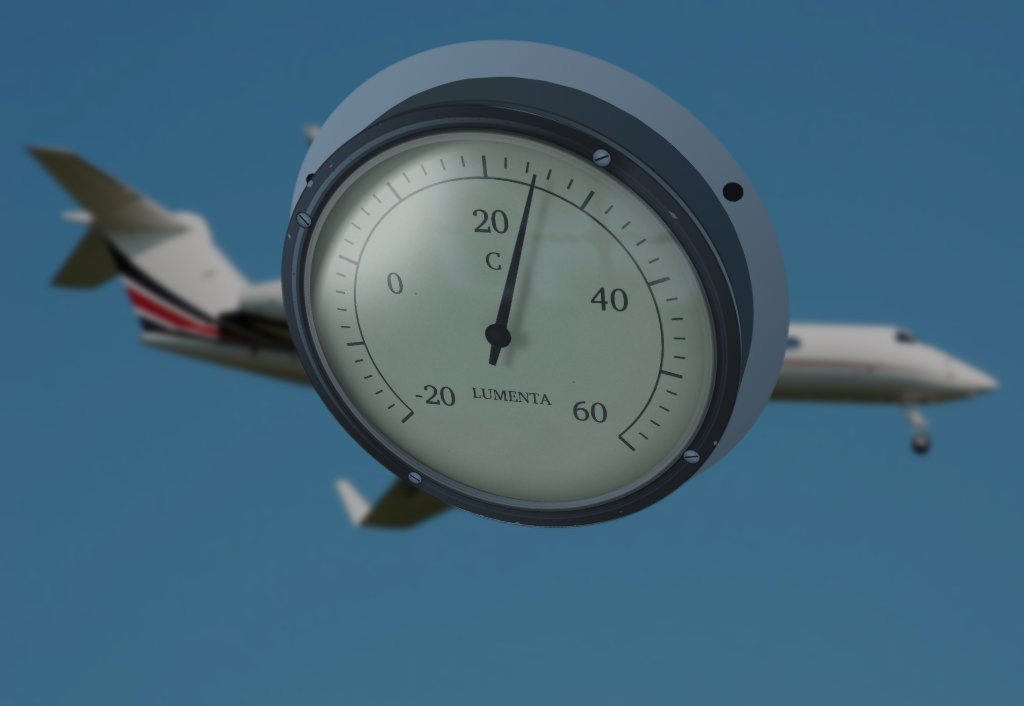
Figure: 25
